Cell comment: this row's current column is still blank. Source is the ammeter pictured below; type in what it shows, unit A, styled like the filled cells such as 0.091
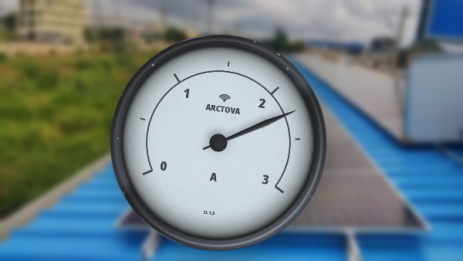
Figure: 2.25
